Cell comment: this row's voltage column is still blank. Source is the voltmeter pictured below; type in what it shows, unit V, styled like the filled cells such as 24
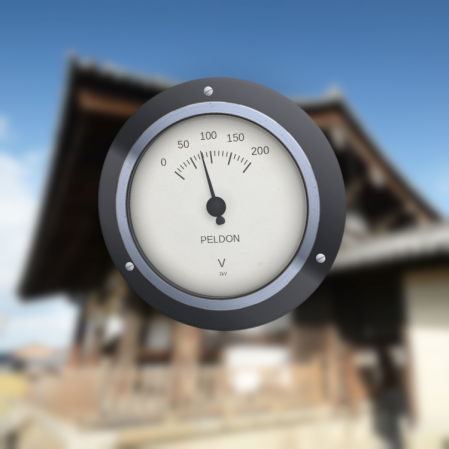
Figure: 80
